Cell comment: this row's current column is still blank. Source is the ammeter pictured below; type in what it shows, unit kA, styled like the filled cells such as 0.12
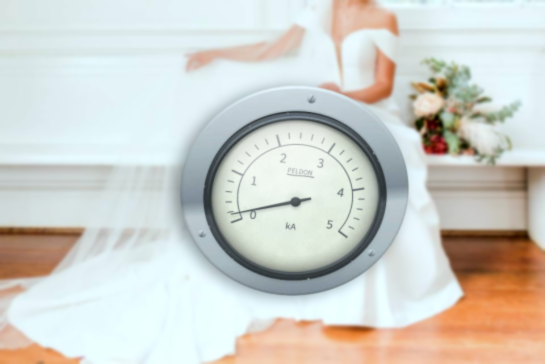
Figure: 0.2
